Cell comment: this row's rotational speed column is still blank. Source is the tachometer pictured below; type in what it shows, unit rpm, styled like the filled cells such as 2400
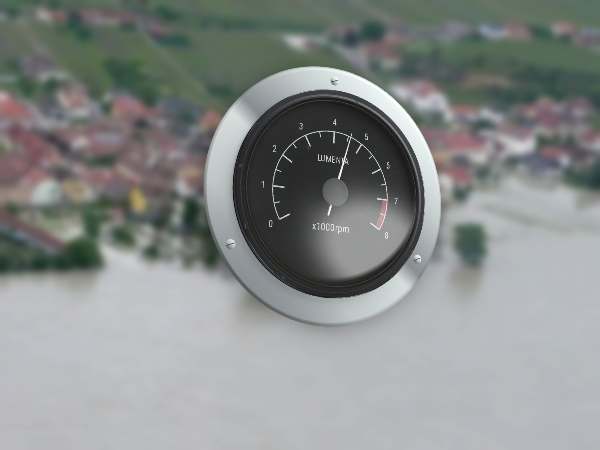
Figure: 4500
